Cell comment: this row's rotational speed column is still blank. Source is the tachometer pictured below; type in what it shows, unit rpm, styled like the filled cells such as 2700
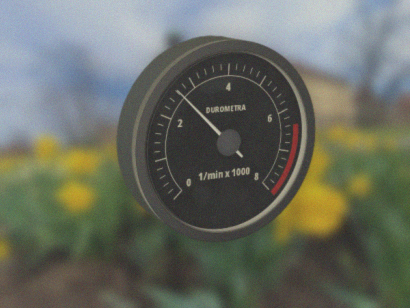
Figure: 2600
